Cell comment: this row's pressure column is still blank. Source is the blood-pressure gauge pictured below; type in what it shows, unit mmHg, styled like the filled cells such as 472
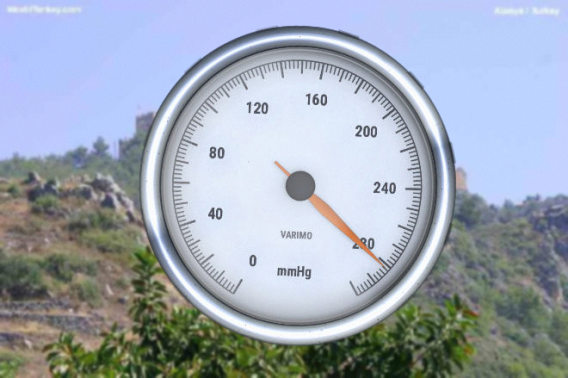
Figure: 282
